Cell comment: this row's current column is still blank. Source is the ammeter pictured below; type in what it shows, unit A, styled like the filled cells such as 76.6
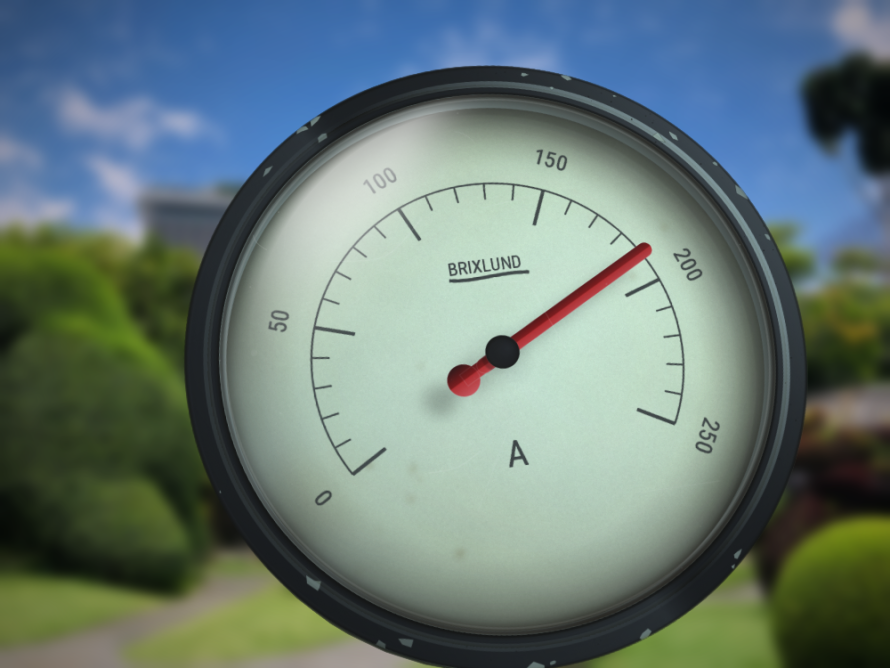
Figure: 190
